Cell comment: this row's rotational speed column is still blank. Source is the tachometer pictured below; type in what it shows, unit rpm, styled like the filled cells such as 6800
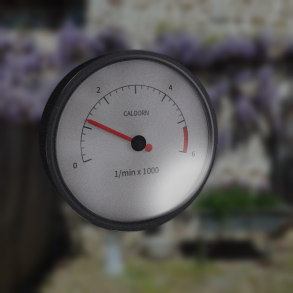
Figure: 1200
